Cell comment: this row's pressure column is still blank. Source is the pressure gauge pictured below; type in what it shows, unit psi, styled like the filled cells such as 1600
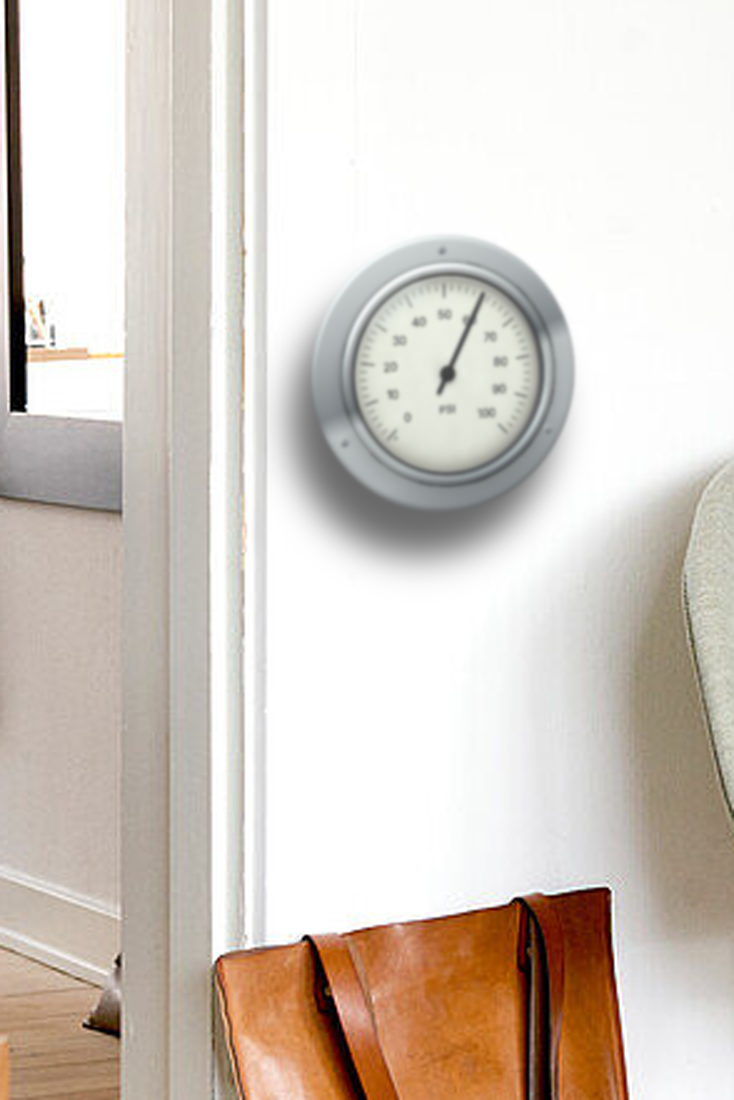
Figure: 60
